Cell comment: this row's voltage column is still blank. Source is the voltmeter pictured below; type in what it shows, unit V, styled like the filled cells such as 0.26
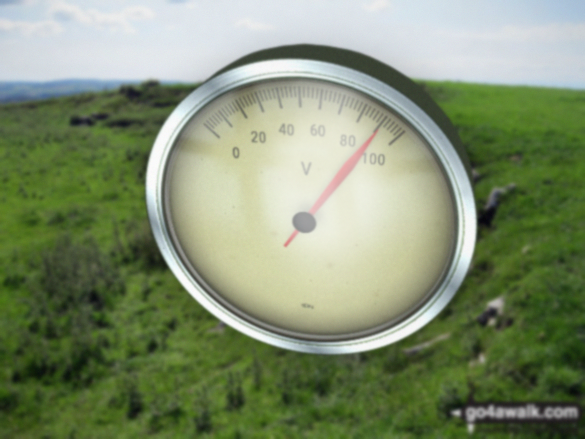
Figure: 90
